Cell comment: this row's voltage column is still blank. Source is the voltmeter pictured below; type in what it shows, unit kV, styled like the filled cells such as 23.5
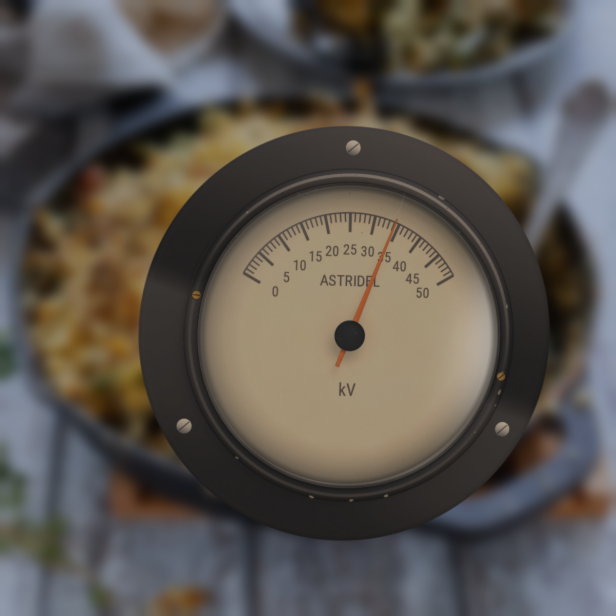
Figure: 34
